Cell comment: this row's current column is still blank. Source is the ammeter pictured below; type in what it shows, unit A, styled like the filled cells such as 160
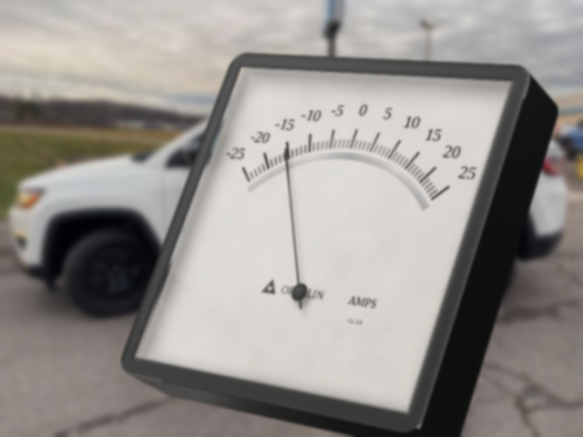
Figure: -15
